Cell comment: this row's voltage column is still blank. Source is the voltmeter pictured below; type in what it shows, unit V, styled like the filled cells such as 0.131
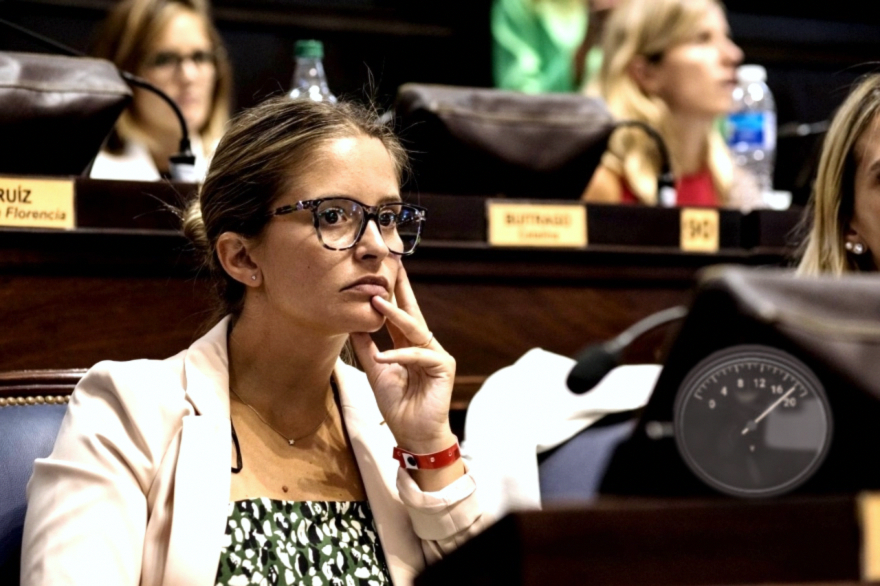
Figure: 18
